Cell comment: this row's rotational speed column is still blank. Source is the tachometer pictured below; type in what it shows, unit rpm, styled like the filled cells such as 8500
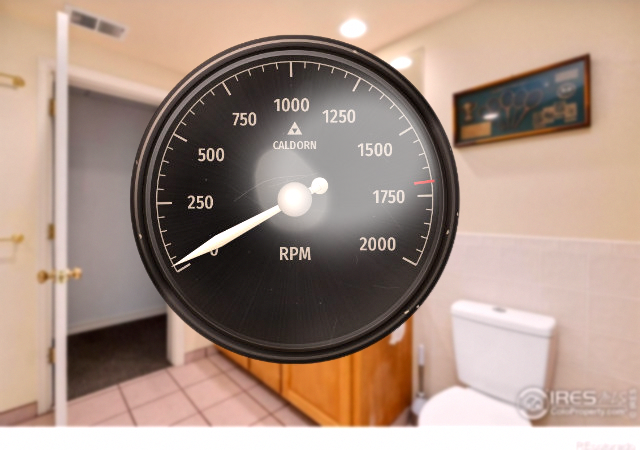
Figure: 25
